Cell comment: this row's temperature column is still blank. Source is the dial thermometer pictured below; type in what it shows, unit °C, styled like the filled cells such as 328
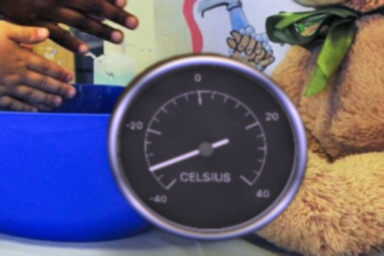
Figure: -32
